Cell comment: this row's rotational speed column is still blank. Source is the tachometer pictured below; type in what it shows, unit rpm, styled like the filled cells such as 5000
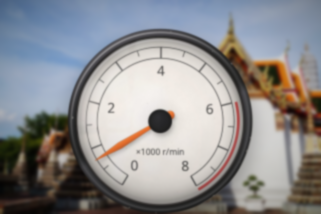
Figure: 750
